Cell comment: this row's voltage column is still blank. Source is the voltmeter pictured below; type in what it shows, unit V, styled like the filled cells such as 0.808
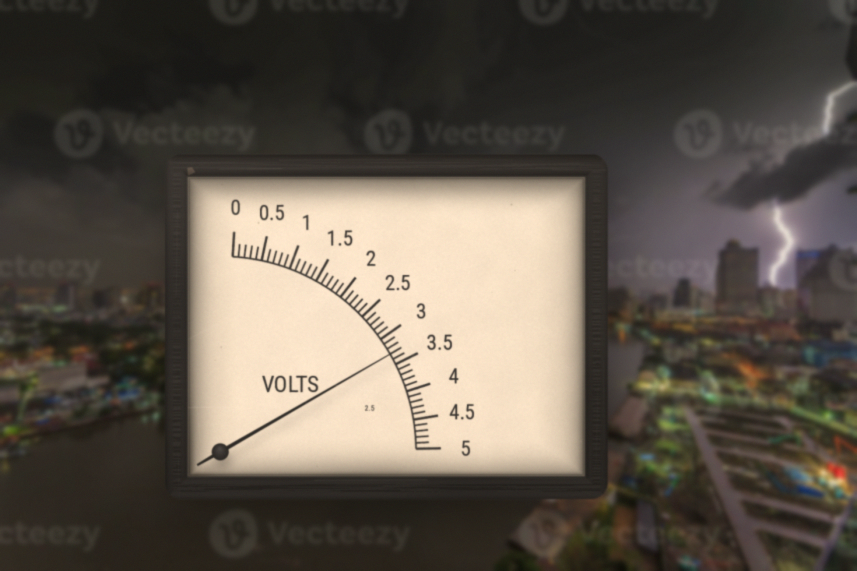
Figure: 3.3
